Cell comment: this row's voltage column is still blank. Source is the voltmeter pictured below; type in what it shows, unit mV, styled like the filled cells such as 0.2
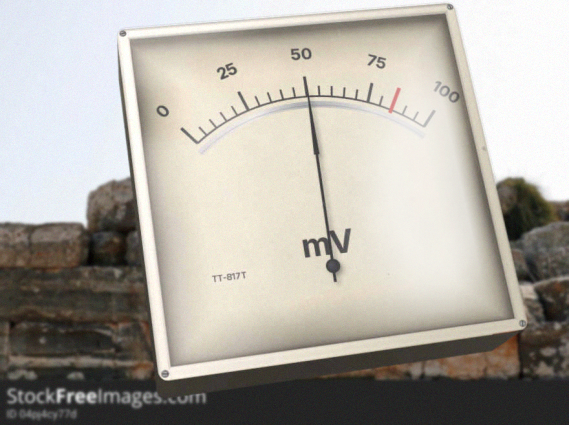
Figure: 50
